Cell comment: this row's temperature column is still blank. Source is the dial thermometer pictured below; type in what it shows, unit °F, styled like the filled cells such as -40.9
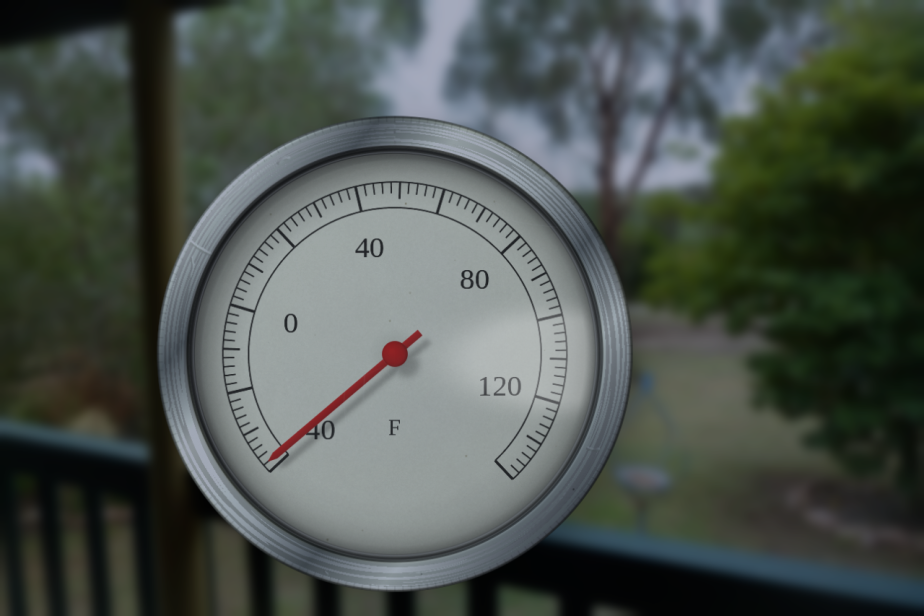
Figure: -38
